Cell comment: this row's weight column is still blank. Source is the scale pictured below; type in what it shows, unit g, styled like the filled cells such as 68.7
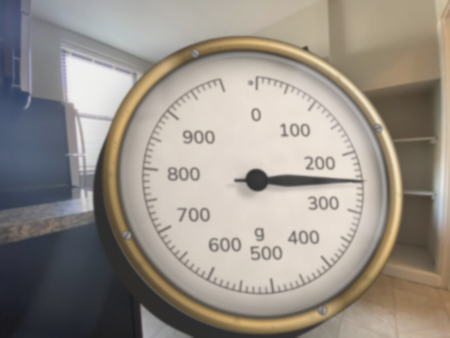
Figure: 250
